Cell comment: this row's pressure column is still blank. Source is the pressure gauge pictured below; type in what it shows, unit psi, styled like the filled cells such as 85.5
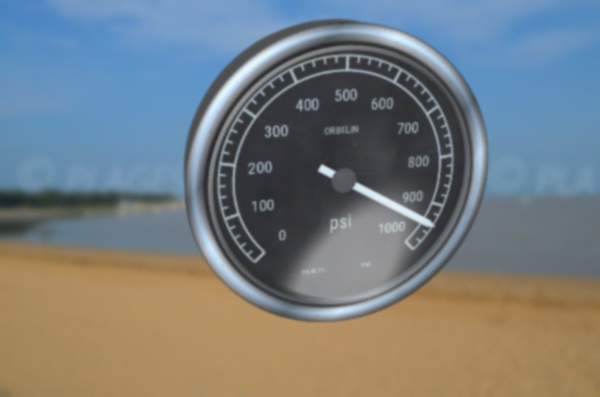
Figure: 940
